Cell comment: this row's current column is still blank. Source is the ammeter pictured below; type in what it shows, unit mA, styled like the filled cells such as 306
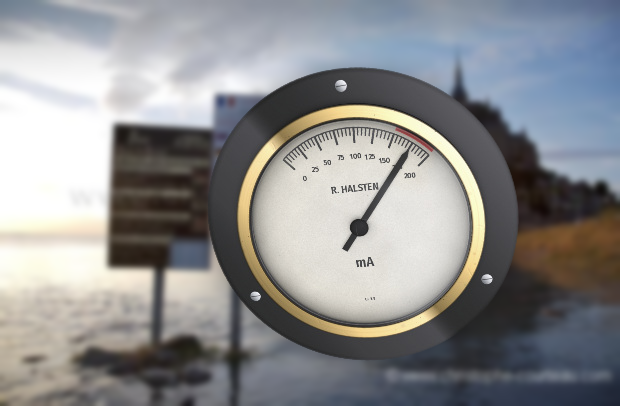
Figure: 175
